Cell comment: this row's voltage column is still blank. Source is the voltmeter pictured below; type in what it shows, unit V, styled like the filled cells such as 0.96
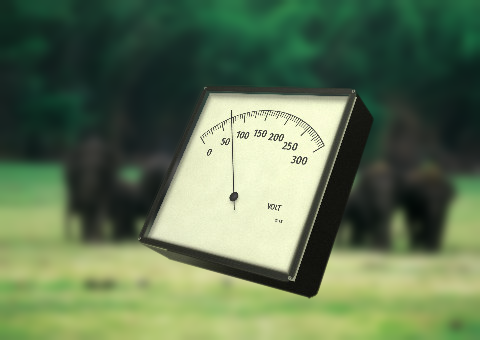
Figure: 75
